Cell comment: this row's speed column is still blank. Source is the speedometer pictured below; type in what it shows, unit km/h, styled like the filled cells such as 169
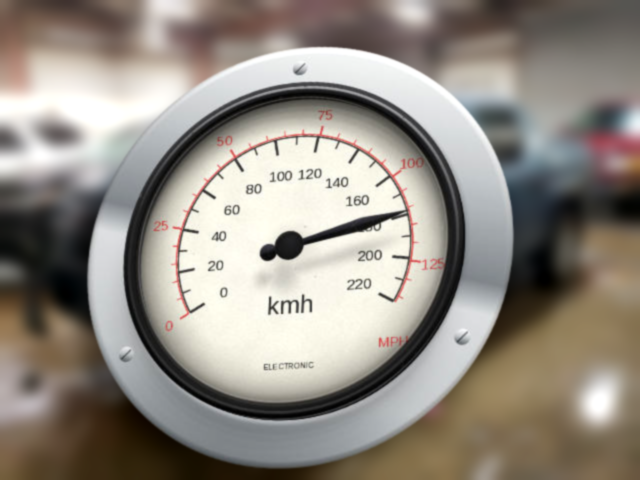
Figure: 180
